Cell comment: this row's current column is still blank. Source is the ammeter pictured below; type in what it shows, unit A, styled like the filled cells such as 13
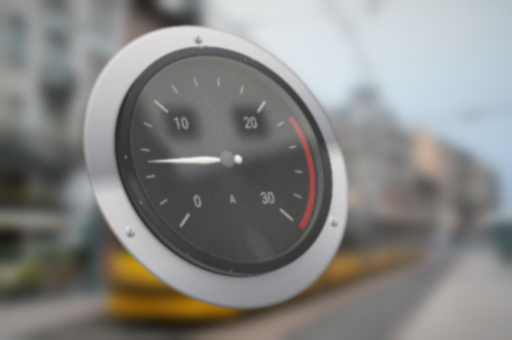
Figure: 5
